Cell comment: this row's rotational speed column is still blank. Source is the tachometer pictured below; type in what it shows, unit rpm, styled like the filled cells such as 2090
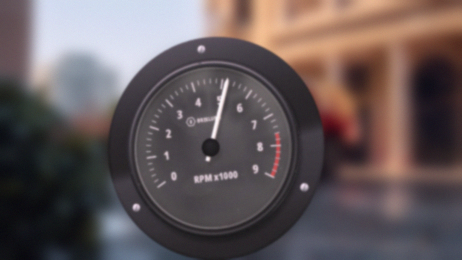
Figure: 5200
